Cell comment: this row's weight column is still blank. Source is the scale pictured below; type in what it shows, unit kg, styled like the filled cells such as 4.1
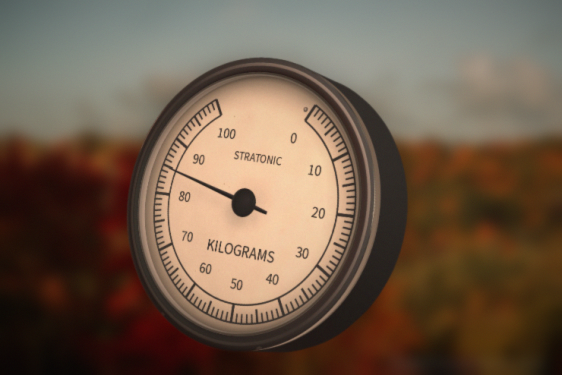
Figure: 85
